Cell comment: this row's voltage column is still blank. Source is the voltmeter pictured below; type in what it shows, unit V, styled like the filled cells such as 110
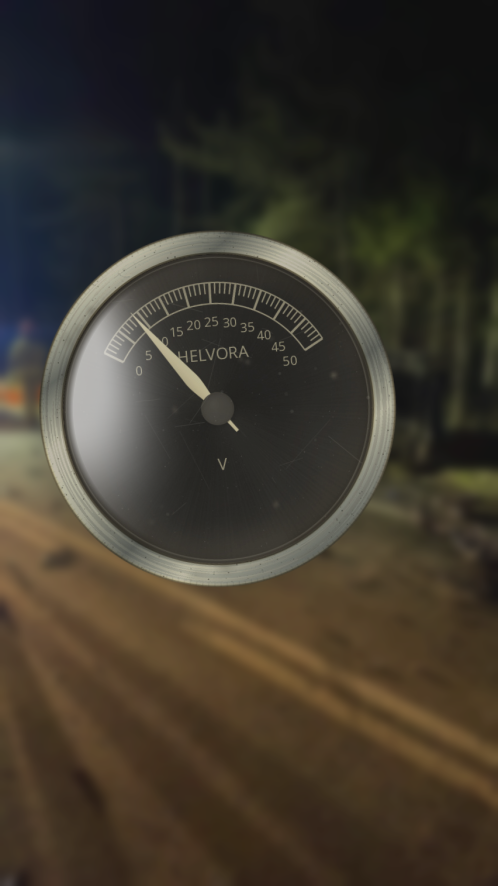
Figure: 9
